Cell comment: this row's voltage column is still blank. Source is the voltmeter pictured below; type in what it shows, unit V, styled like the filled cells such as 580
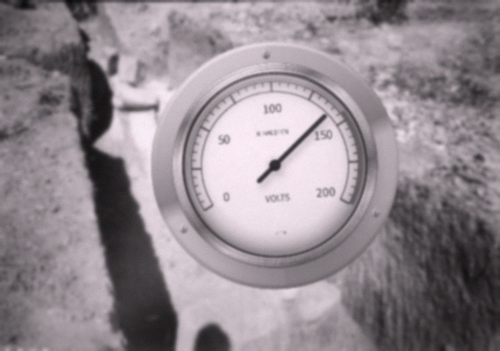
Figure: 140
